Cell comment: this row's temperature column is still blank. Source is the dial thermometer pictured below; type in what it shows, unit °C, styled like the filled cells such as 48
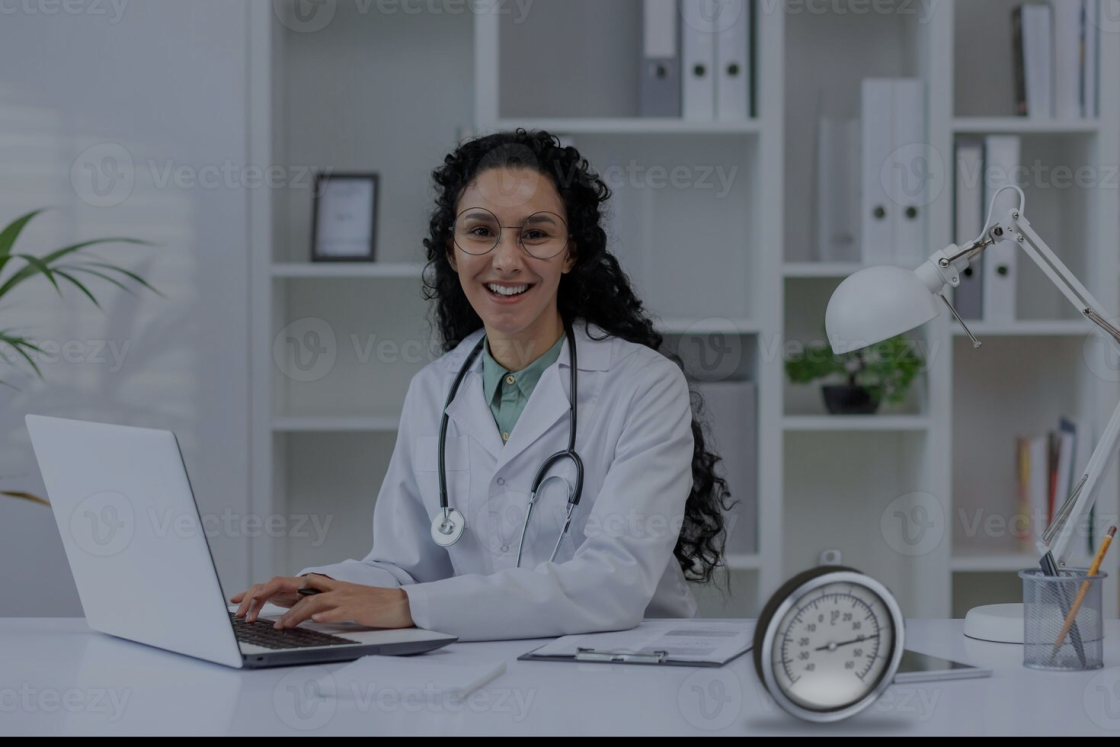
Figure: 40
